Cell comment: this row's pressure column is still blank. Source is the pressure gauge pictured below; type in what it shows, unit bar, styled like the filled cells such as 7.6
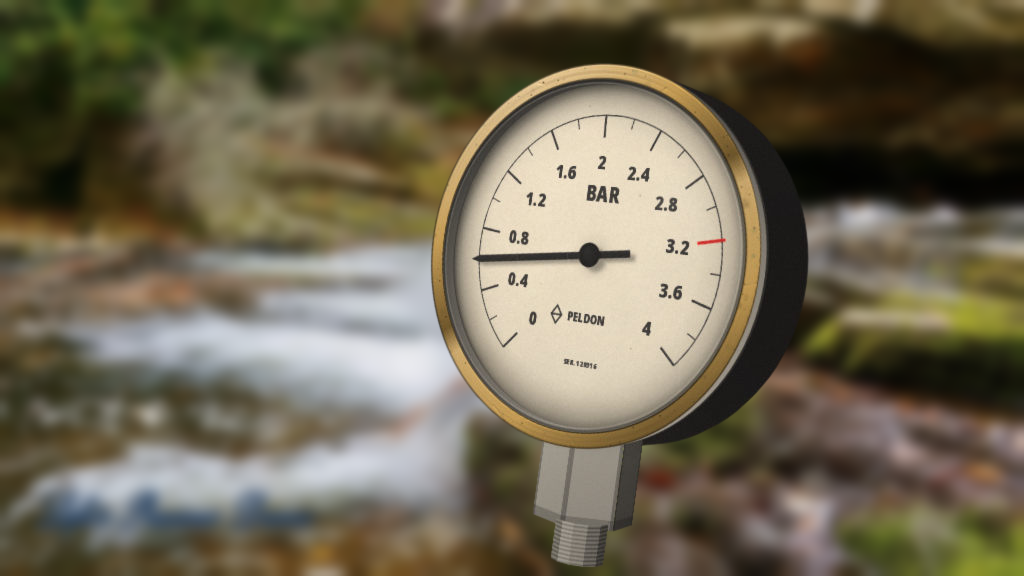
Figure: 0.6
